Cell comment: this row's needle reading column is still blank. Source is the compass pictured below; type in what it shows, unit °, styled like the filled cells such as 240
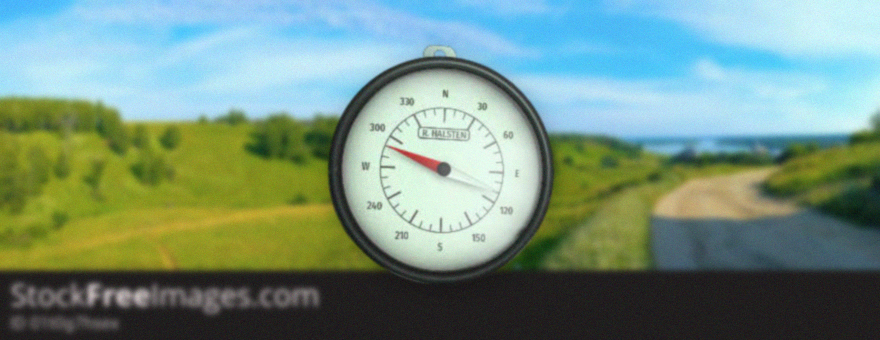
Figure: 290
